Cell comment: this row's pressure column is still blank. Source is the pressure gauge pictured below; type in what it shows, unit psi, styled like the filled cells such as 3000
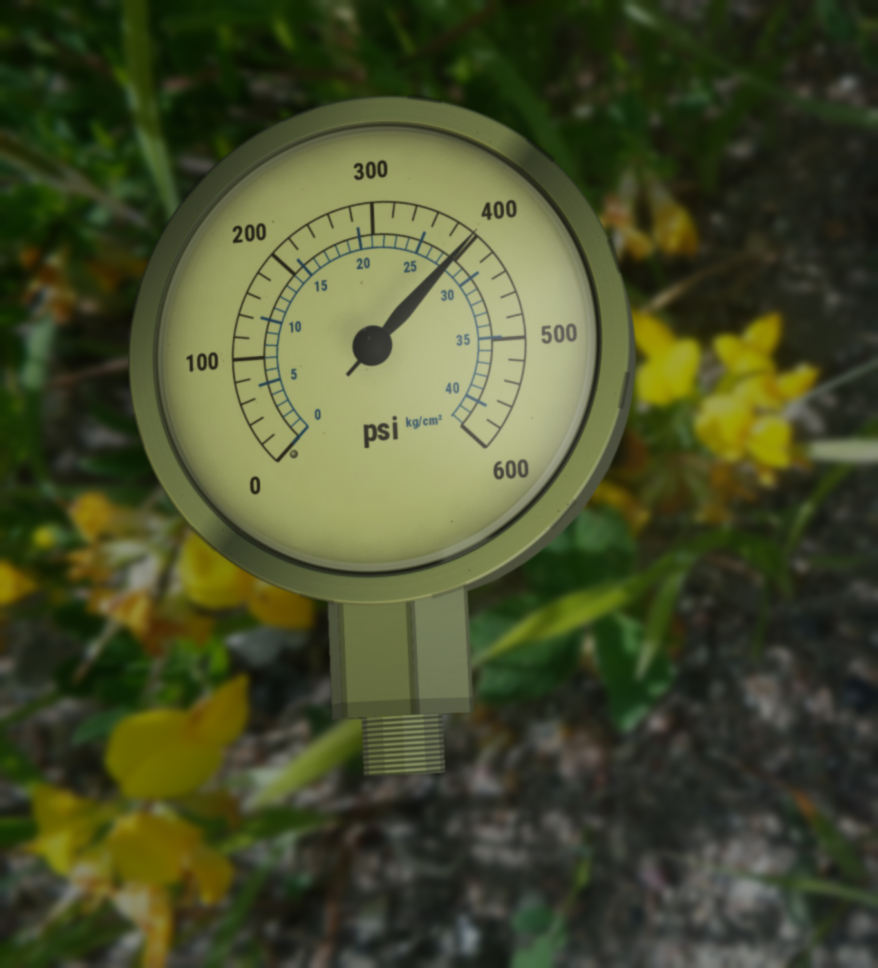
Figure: 400
